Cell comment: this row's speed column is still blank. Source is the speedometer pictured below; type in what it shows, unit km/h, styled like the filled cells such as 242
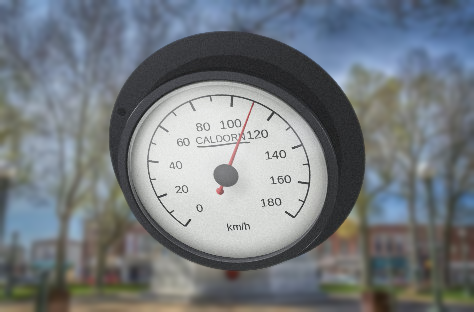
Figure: 110
